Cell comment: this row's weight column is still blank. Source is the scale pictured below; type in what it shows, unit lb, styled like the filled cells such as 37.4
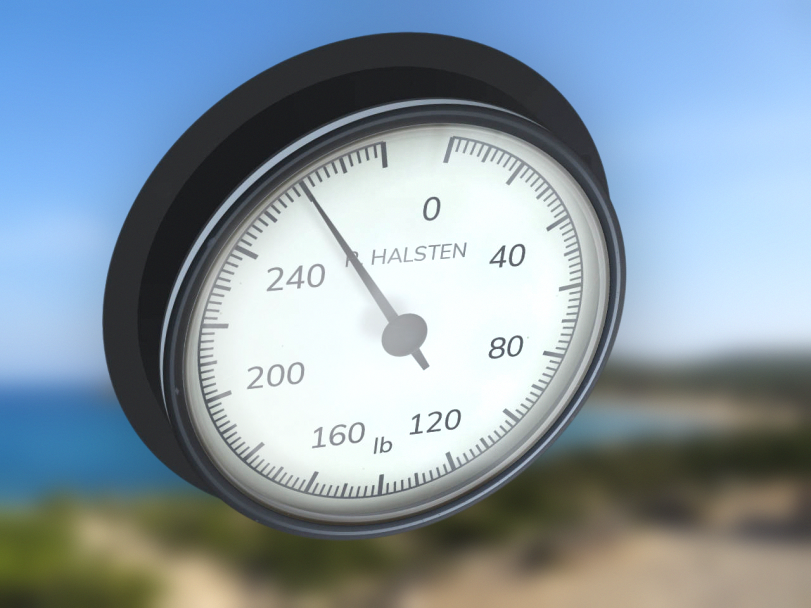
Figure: 260
